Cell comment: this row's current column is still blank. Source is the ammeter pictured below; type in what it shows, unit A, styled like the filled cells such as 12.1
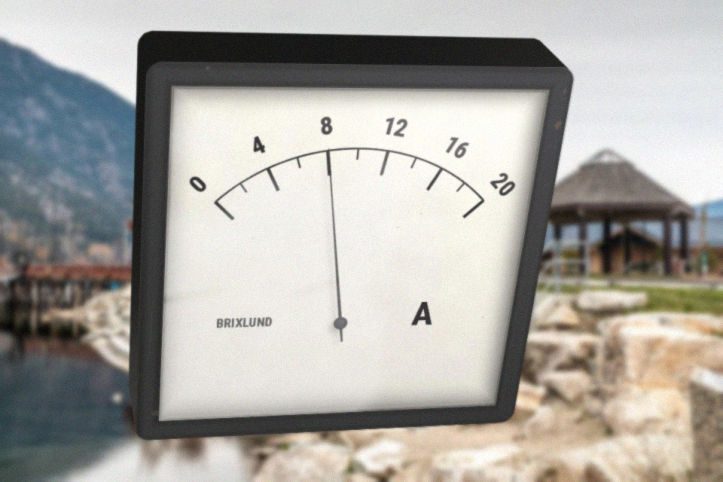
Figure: 8
